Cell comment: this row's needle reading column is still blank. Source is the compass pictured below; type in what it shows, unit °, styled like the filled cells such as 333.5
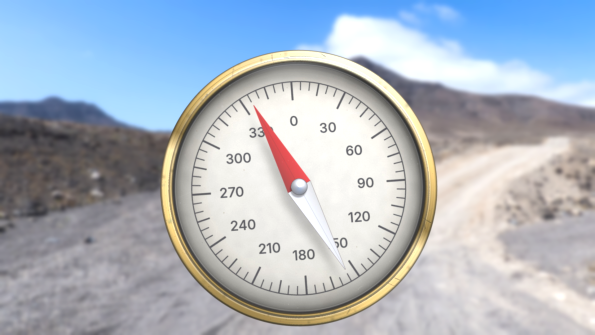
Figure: 335
